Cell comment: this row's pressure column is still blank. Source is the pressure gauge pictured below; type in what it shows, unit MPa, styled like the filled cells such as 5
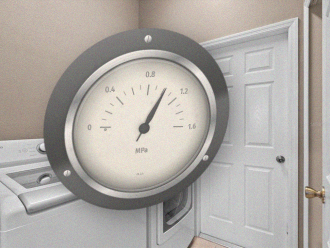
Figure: 1
